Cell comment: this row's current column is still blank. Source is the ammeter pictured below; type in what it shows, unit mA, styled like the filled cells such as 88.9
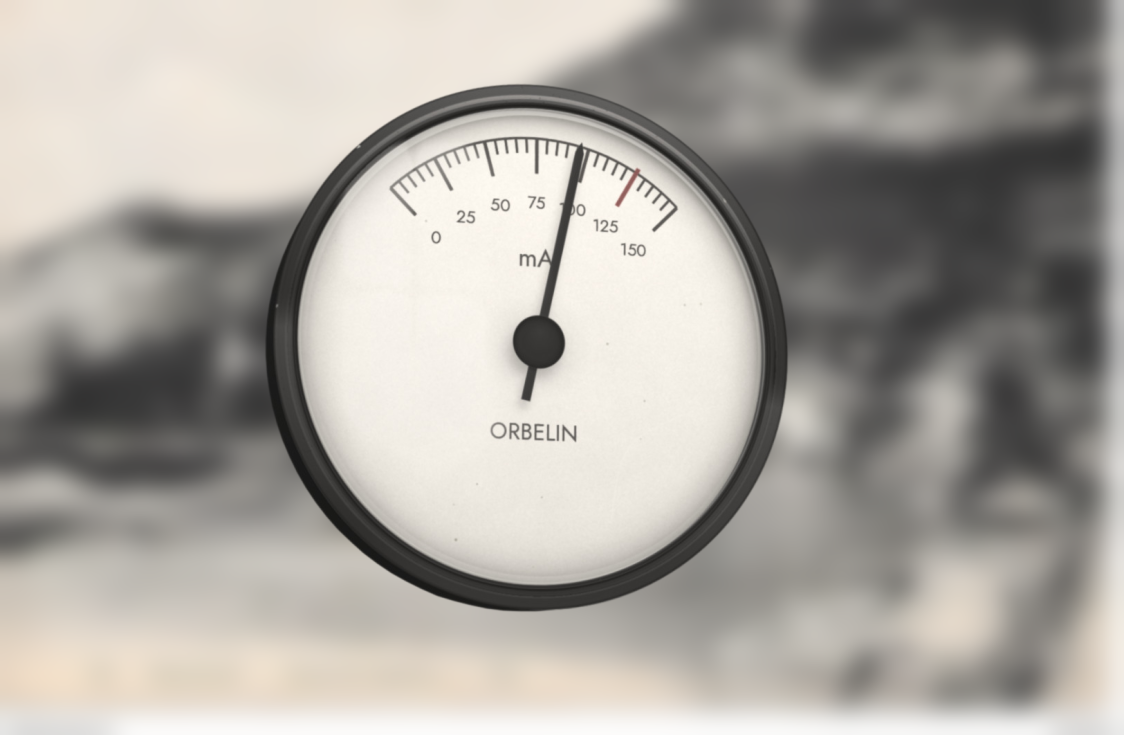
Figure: 95
